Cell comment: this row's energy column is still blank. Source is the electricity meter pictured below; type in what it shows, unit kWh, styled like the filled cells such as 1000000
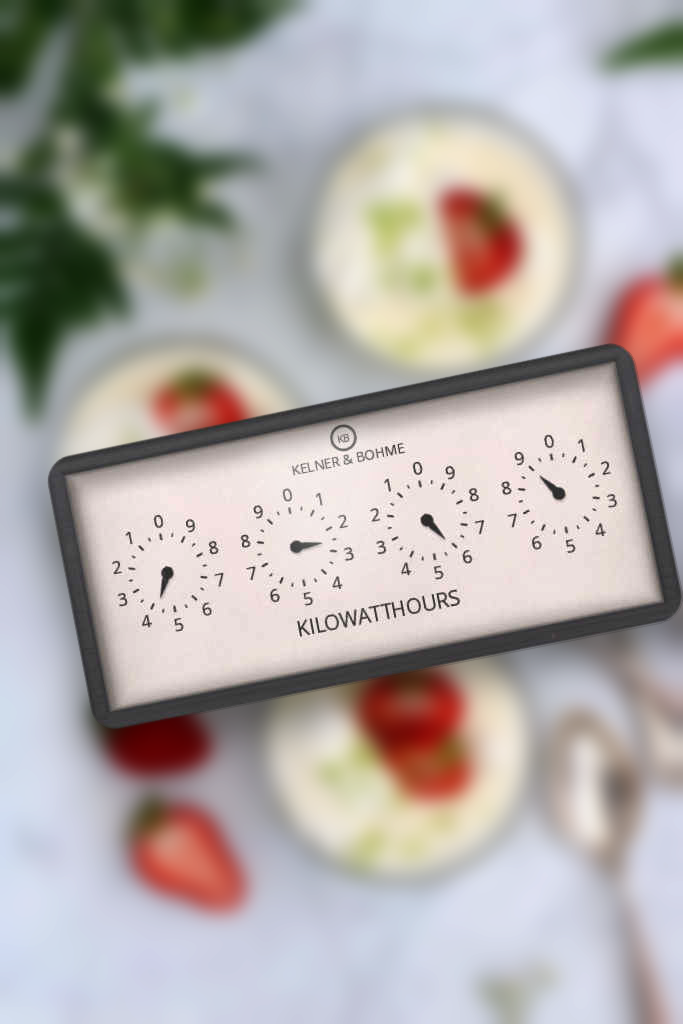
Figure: 4259
